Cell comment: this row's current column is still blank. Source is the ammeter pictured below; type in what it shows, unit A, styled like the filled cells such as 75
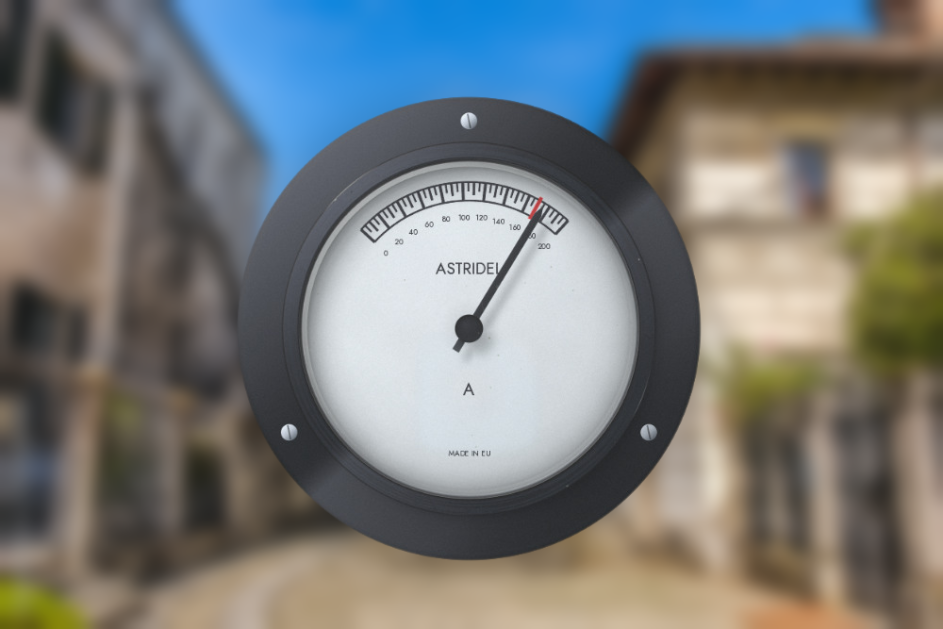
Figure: 175
